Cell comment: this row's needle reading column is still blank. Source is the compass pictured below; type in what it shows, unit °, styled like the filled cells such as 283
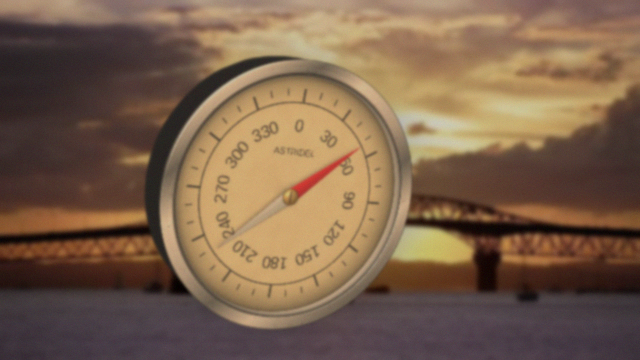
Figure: 50
